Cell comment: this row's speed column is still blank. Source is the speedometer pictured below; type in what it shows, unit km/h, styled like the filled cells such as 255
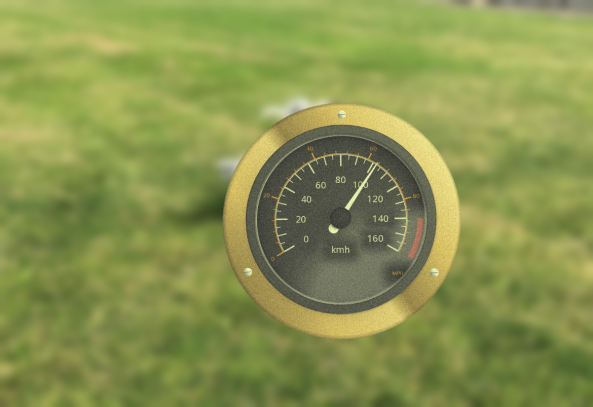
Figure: 102.5
